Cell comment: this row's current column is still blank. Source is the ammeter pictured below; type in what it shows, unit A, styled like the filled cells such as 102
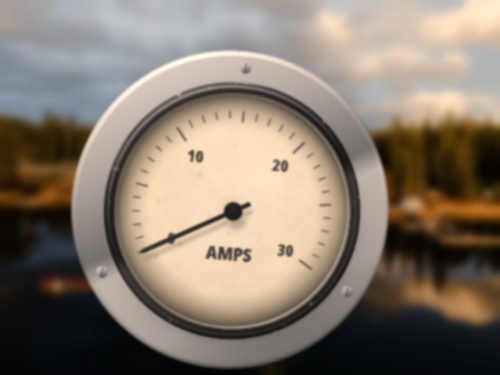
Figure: 0
